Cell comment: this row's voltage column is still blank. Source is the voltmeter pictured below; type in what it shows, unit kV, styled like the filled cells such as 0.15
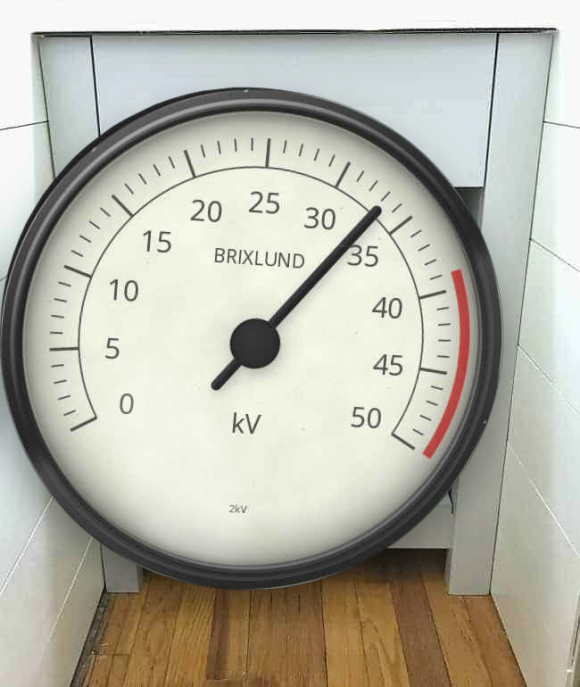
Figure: 33
